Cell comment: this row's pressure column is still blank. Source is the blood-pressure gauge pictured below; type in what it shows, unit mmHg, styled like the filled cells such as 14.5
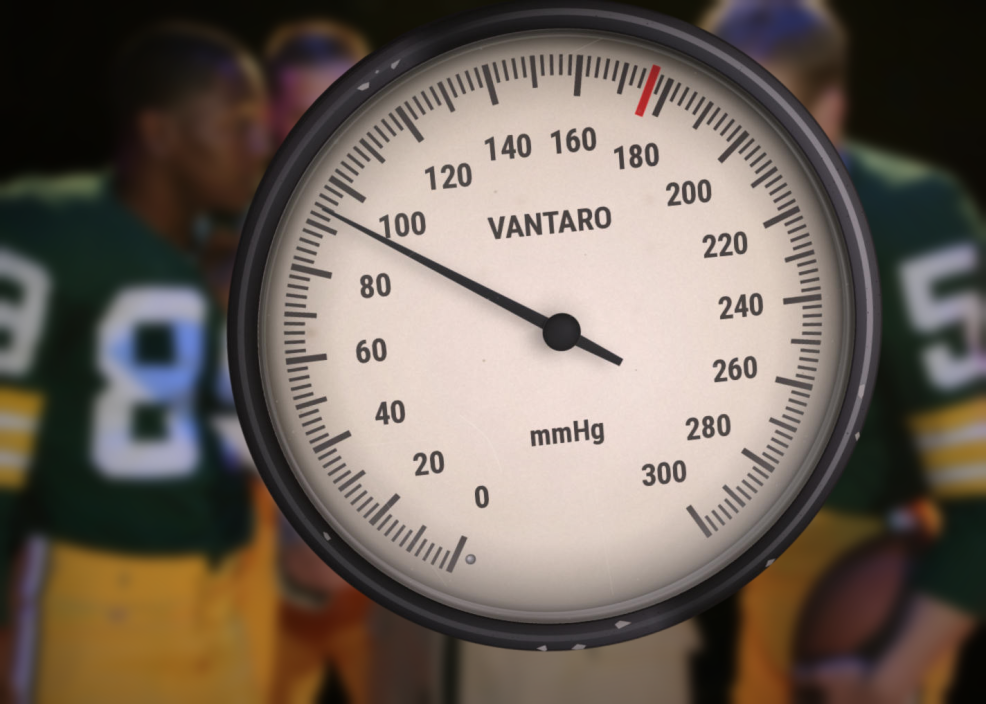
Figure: 94
